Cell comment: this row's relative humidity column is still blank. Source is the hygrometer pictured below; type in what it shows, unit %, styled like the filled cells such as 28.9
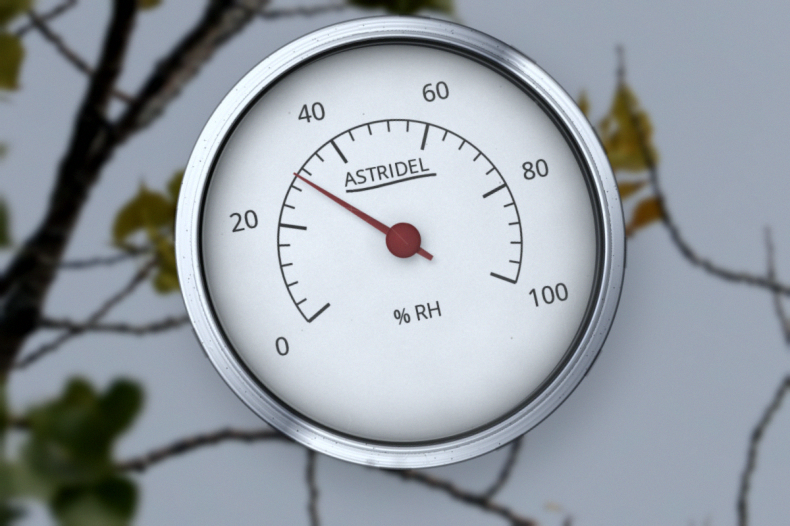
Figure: 30
